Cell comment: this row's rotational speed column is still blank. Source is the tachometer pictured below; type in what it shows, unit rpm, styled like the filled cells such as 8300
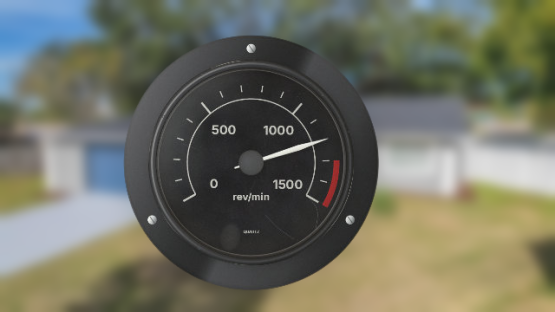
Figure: 1200
